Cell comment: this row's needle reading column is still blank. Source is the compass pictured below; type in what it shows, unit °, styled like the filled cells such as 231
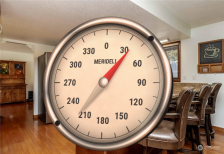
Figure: 37.5
